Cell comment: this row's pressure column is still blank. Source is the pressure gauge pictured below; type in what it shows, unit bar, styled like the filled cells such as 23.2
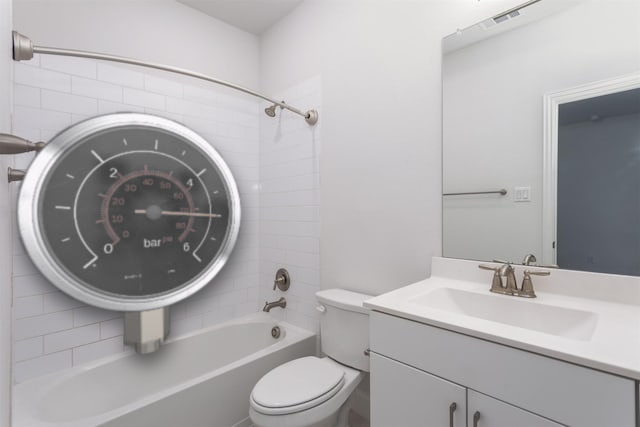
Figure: 5
